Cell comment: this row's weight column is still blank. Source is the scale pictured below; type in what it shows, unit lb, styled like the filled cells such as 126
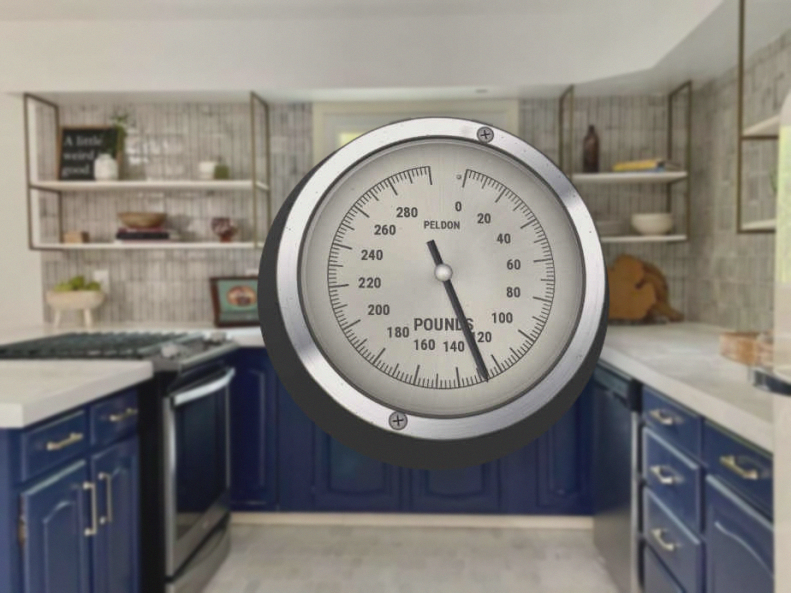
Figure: 128
